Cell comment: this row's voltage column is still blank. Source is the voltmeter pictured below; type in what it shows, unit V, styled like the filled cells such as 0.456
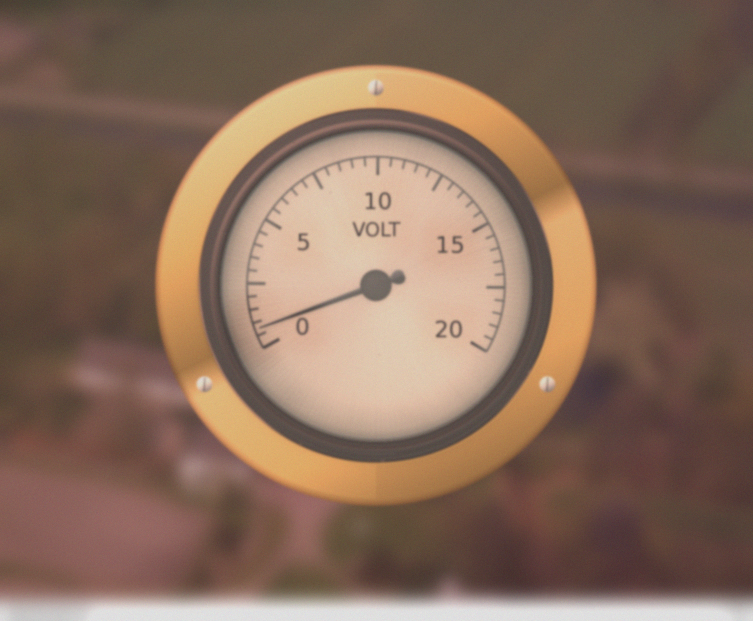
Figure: 0.75
